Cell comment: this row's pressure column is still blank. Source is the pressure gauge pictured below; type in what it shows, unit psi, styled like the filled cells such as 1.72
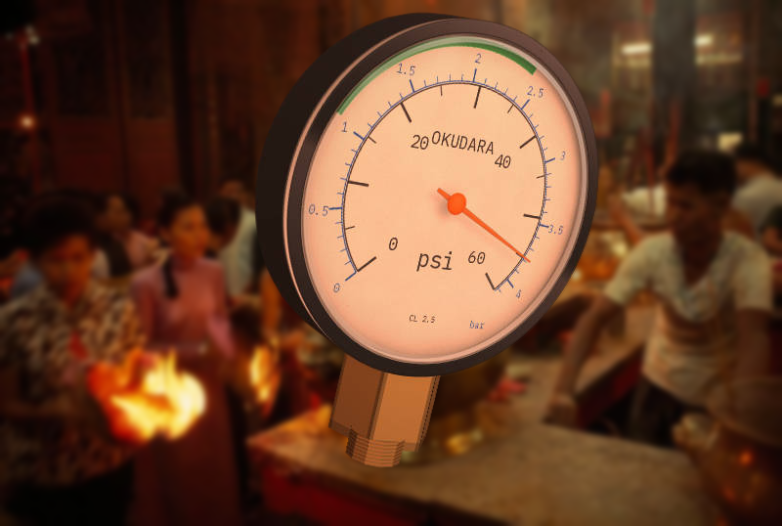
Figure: 55
